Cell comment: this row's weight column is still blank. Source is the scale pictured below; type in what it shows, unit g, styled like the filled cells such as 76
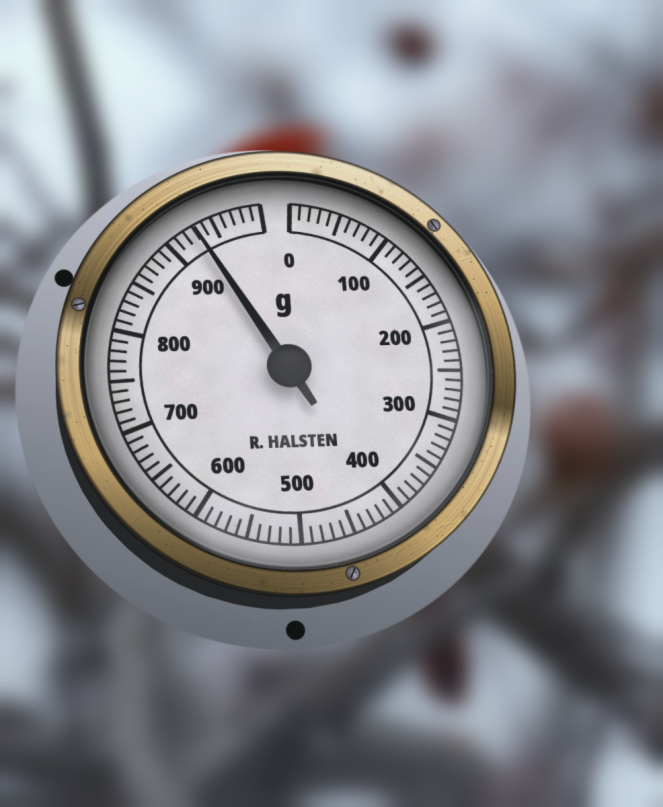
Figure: 930
